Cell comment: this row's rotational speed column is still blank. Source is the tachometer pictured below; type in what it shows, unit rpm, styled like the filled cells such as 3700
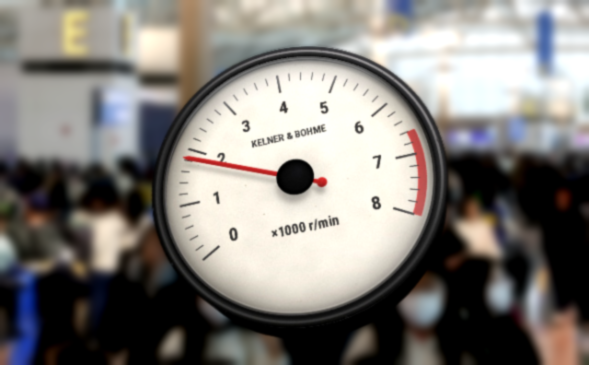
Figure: 1800
